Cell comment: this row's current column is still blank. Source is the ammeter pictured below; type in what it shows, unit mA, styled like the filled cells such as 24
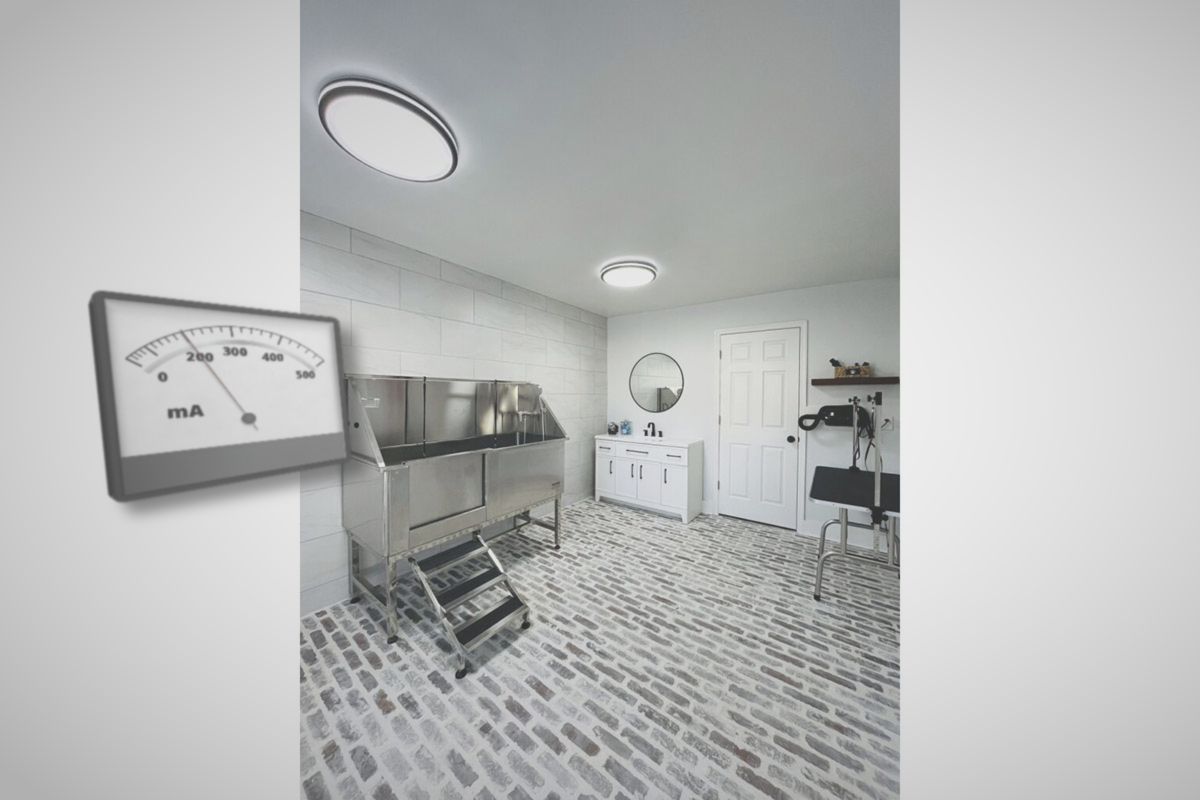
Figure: 200
